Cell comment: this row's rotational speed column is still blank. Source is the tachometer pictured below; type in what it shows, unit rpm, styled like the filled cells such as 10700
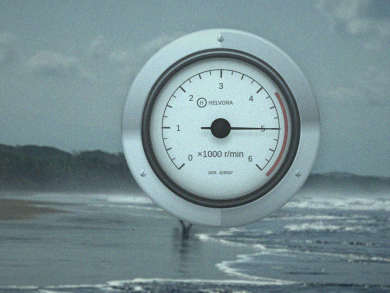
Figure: 5000
